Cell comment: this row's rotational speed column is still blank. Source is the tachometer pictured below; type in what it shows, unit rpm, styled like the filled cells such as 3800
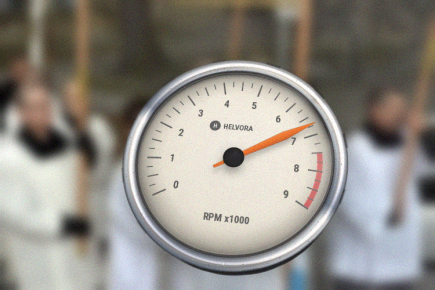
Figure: 6750
